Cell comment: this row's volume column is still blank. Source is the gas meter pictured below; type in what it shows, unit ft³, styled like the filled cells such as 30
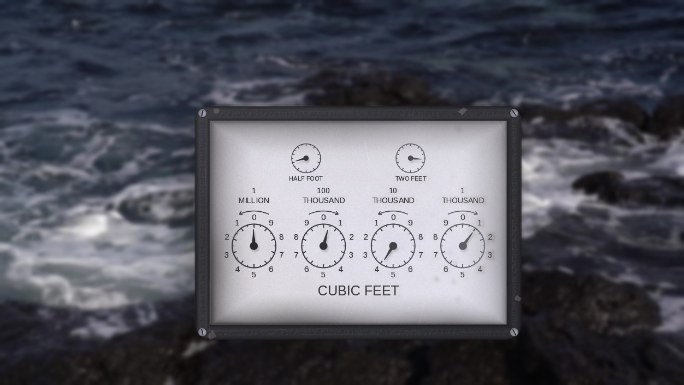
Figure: 4100
